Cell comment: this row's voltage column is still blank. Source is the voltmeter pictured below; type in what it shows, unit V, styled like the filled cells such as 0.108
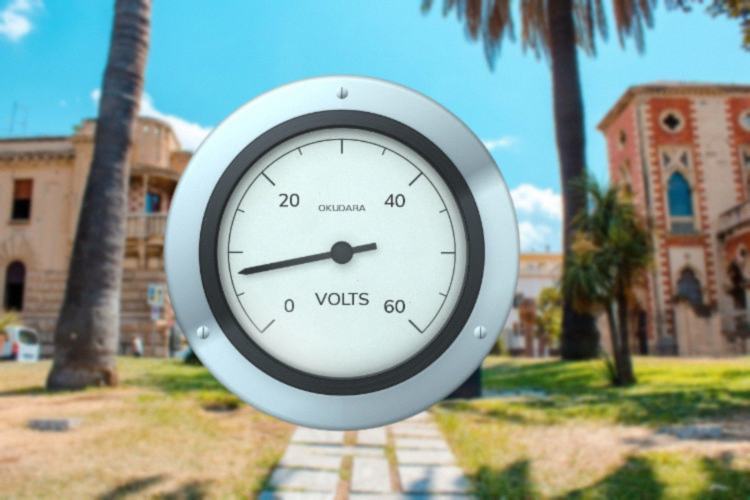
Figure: 7.5
